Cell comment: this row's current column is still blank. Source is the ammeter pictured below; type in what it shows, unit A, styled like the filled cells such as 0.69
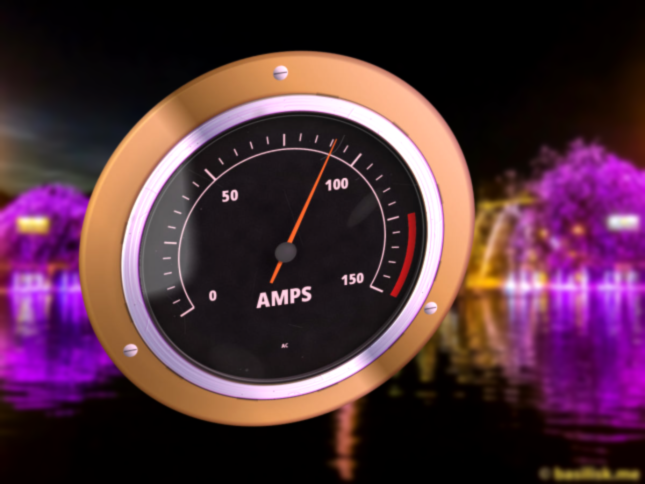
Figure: 90
